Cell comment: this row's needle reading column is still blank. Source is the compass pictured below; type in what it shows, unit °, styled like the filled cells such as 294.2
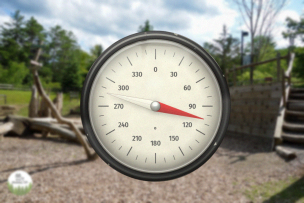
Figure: 105
